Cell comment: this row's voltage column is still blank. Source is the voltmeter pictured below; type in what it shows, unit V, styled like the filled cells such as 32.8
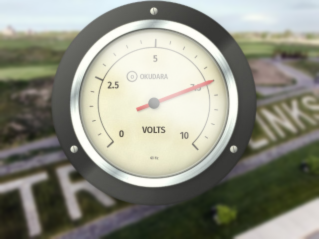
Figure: 7.5
